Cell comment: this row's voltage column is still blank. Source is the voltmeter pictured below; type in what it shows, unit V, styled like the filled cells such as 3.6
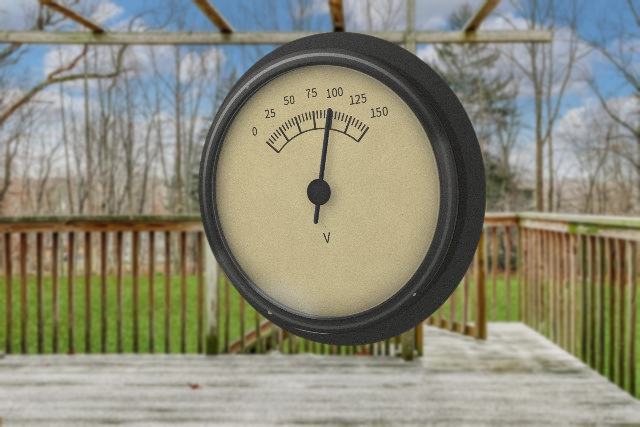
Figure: 100
